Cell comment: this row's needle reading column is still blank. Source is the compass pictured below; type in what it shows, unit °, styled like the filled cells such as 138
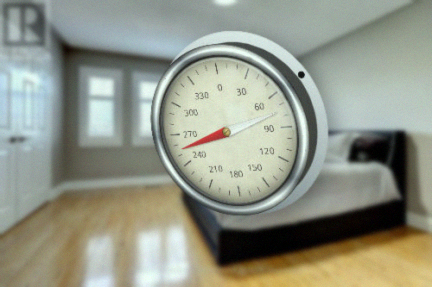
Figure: 255
